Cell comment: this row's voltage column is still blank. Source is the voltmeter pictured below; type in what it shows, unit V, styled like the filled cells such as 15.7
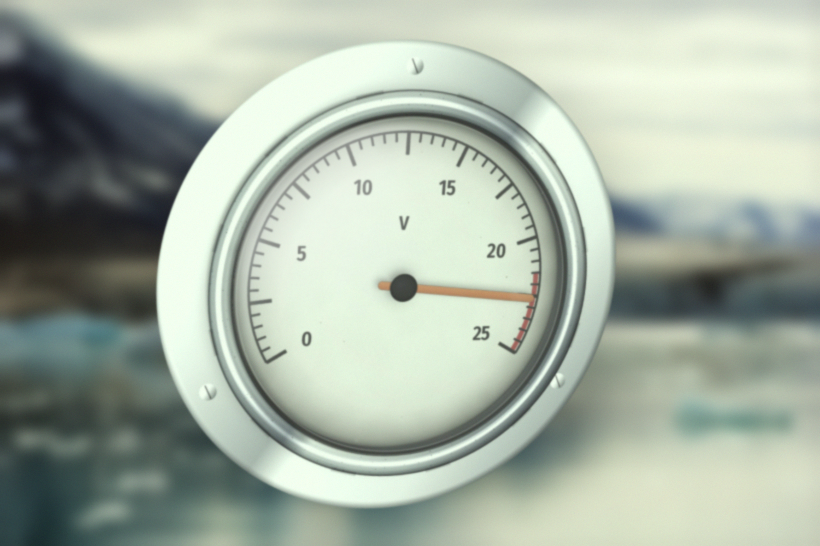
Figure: 22.5
